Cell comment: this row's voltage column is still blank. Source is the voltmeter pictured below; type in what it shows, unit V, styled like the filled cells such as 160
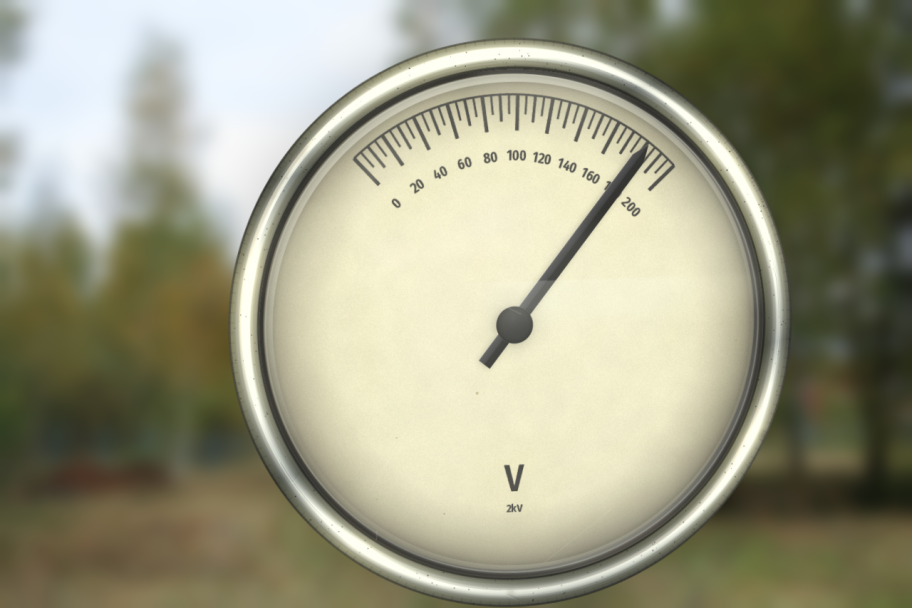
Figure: 180
